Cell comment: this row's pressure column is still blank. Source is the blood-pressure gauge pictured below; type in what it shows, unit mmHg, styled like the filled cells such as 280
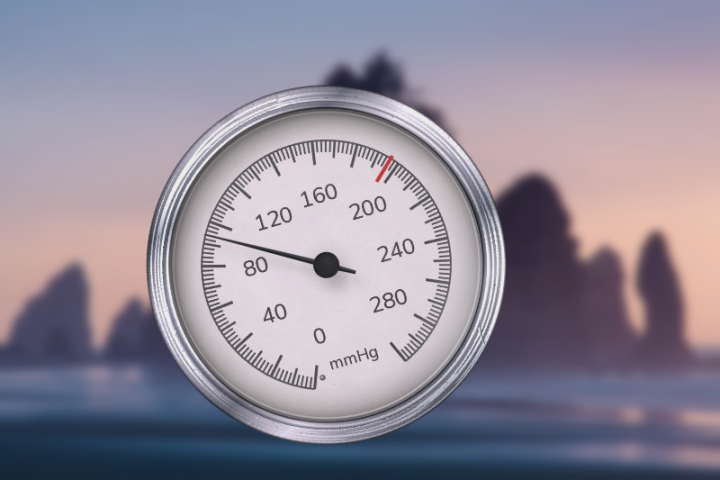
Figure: 94
